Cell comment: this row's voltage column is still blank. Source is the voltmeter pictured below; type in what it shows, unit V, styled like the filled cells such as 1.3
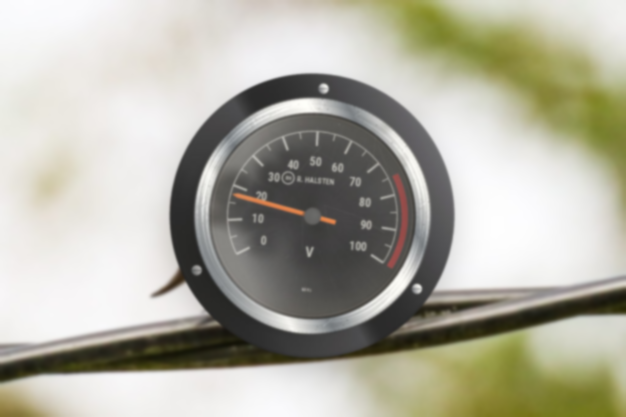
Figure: 17.5
